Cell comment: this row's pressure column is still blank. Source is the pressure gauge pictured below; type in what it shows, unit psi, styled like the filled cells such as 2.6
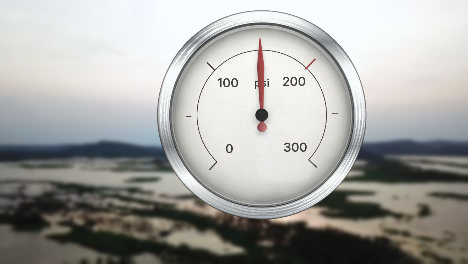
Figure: 150
